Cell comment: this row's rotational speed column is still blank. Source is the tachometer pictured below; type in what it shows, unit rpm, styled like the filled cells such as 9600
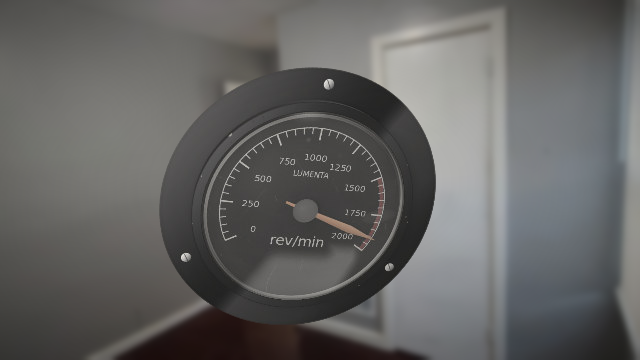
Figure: 1900
